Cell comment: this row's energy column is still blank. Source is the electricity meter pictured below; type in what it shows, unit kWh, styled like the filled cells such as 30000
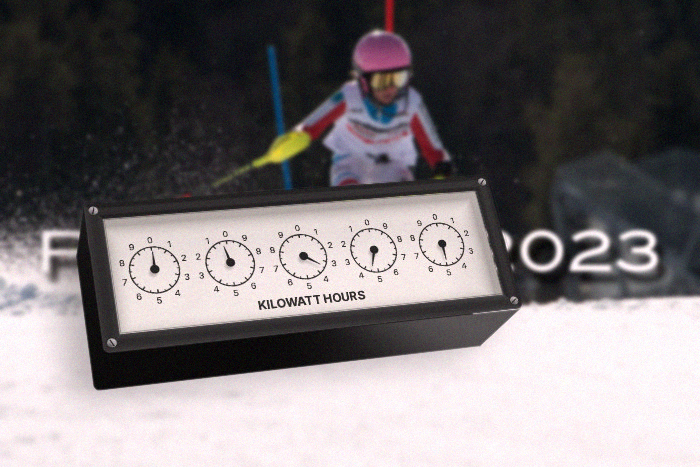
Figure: 345
